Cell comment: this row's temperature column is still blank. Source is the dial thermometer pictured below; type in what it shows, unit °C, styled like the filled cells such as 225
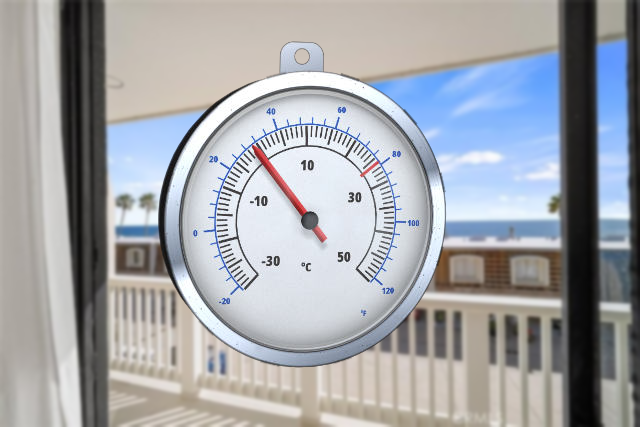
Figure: -1
